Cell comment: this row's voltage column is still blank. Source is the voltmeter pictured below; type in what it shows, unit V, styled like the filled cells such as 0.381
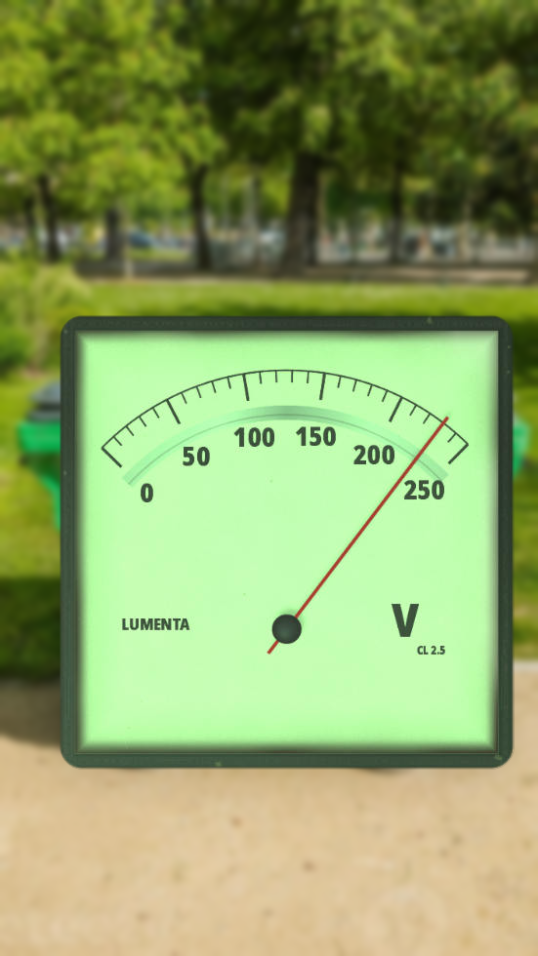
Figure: 230
